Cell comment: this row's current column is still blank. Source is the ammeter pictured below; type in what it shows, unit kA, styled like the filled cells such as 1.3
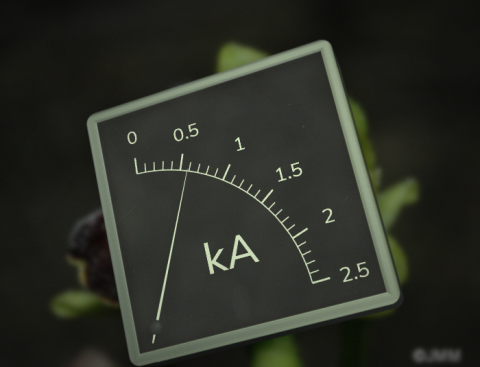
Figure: 0.6
